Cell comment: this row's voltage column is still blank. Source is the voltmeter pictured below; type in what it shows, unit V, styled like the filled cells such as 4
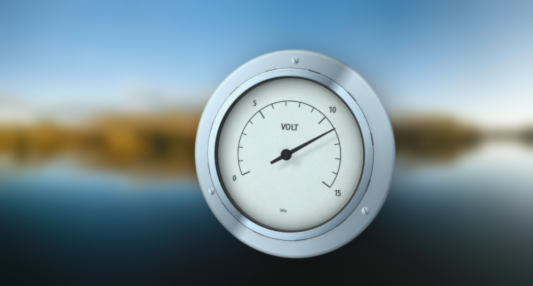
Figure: 11
